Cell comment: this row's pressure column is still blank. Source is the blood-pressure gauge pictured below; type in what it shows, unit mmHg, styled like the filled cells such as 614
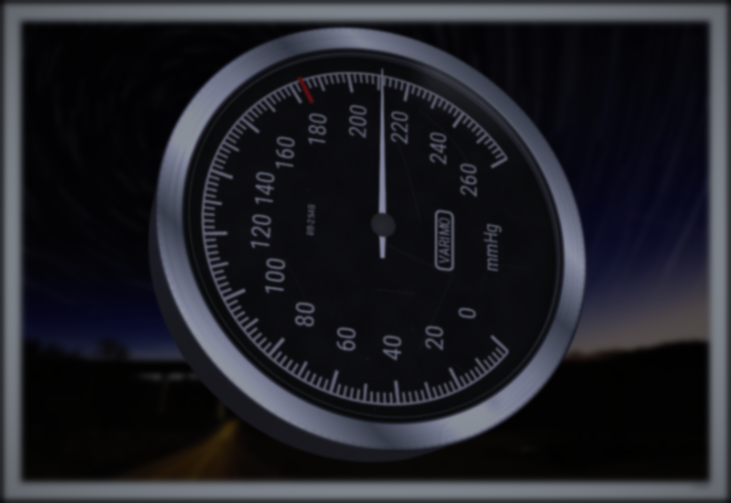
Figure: 210
